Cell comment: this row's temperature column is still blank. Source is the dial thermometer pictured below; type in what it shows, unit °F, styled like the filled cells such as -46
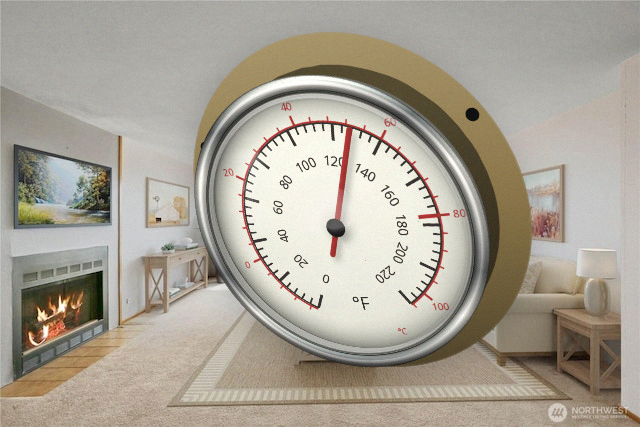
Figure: 128
